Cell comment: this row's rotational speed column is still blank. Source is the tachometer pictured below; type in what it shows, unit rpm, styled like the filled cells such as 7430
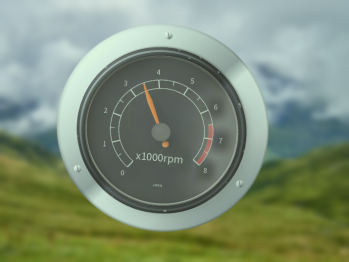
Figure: 3500
